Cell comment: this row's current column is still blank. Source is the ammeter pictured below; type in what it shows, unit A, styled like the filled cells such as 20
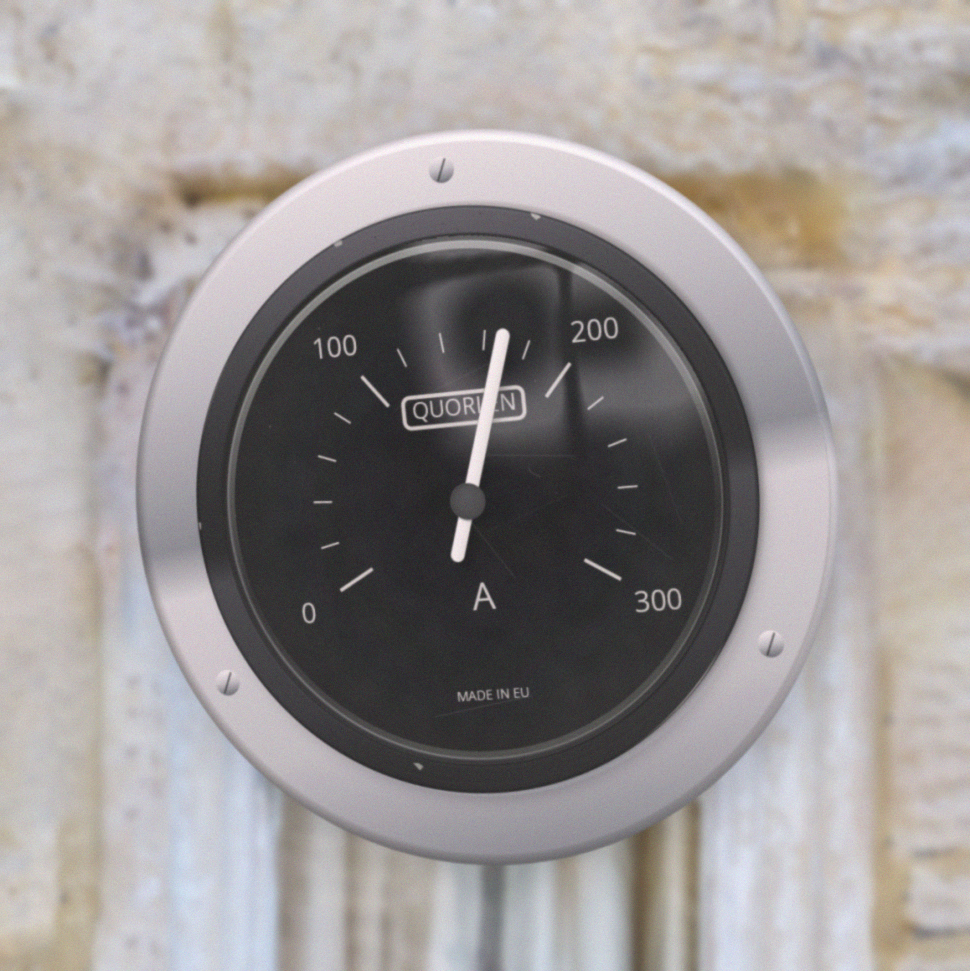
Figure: 170
